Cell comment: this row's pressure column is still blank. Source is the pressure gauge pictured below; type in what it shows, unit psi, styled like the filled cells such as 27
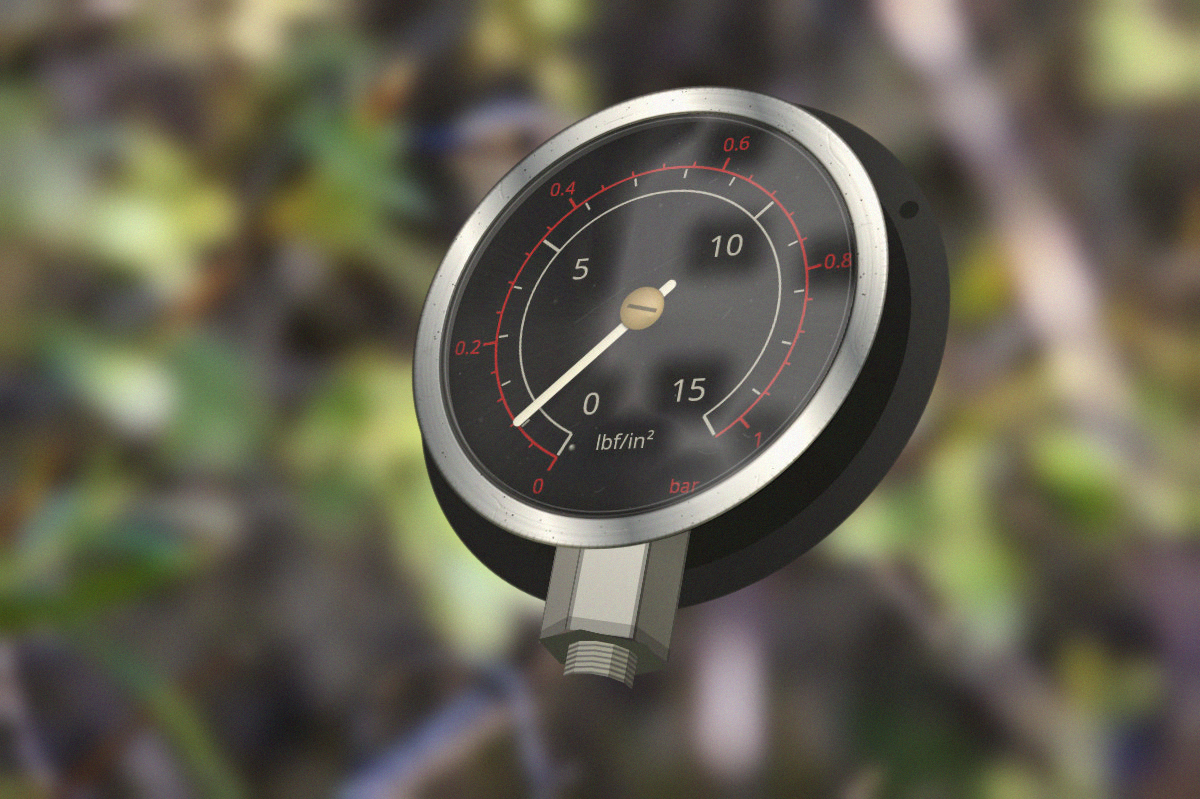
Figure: 1
